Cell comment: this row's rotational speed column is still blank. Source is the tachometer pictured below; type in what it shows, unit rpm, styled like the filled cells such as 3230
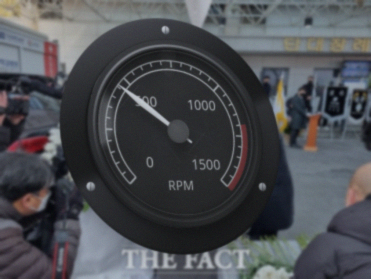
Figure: 450
